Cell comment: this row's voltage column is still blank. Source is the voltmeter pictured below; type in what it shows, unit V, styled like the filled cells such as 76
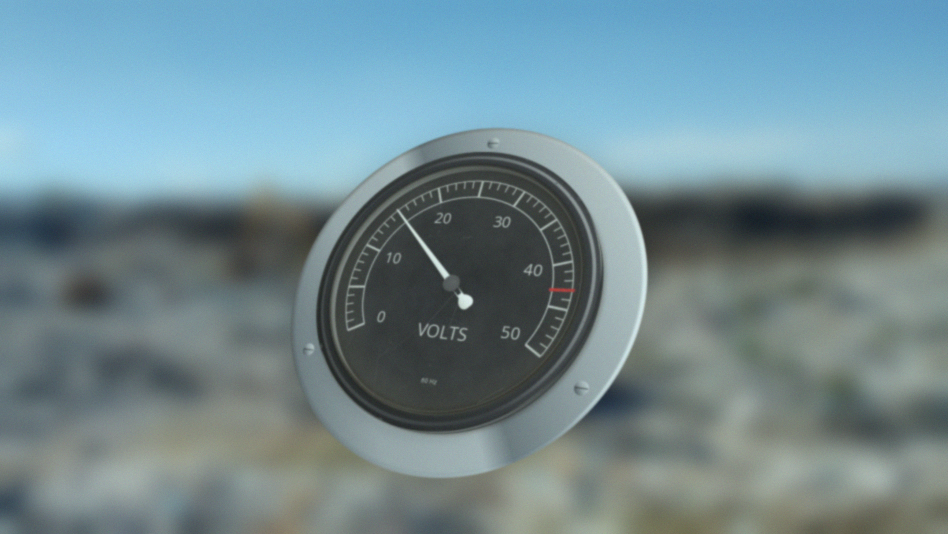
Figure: 15
